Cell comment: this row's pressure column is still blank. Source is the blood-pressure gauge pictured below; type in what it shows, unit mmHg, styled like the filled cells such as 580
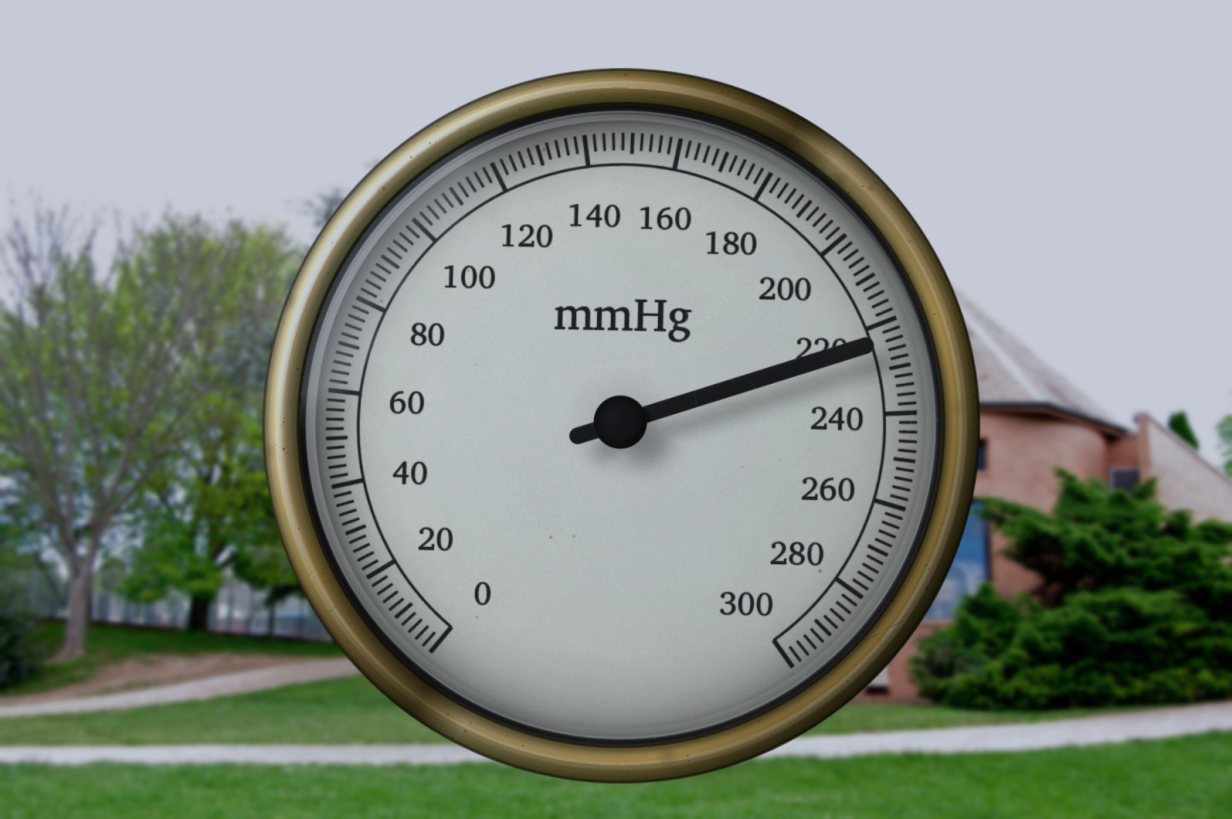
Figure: 224
